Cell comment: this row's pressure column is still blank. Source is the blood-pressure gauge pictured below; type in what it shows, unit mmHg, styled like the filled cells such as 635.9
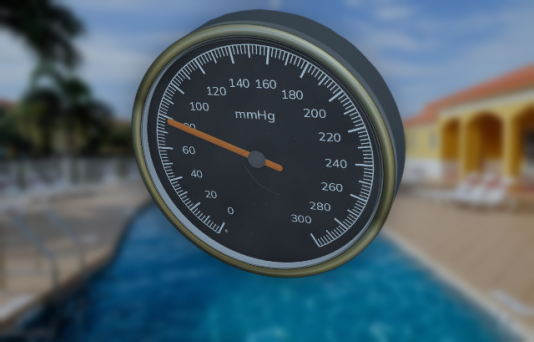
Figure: 80
